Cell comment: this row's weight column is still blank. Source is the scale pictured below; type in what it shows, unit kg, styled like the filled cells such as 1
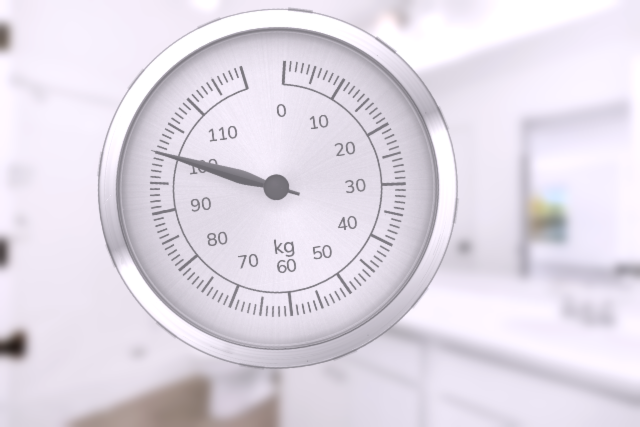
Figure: 100
